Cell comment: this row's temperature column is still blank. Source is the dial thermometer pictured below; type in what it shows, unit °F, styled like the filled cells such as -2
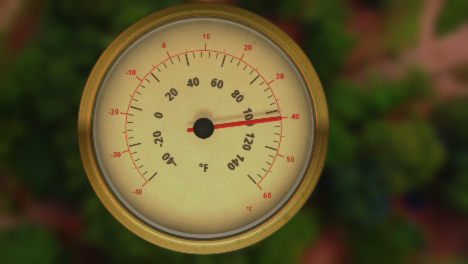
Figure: 104
